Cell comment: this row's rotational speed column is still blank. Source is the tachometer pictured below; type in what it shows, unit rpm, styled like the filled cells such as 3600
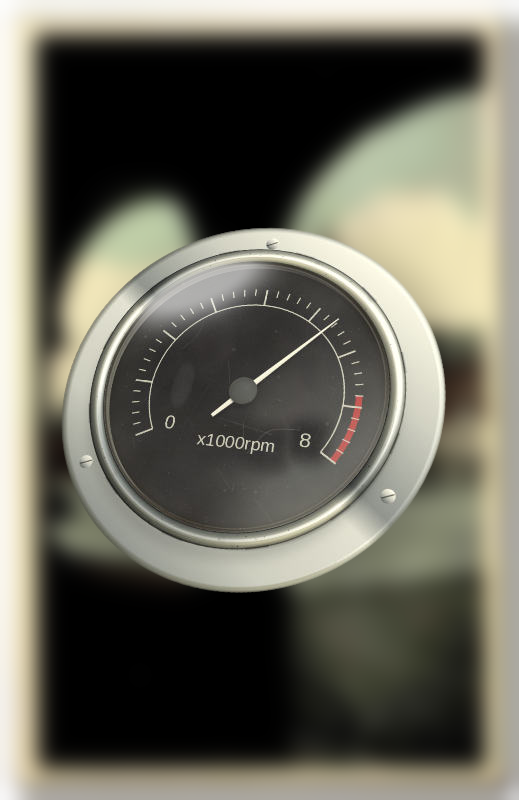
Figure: 5400
